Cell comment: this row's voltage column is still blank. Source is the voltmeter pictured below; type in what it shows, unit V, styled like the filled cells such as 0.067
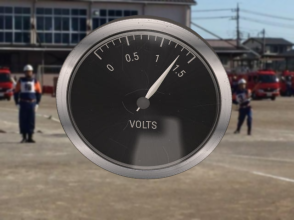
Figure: 1.3
